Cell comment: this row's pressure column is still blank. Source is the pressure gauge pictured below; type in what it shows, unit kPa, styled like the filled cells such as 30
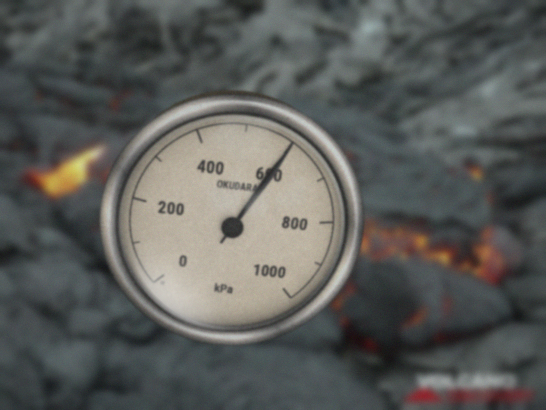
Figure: 600
